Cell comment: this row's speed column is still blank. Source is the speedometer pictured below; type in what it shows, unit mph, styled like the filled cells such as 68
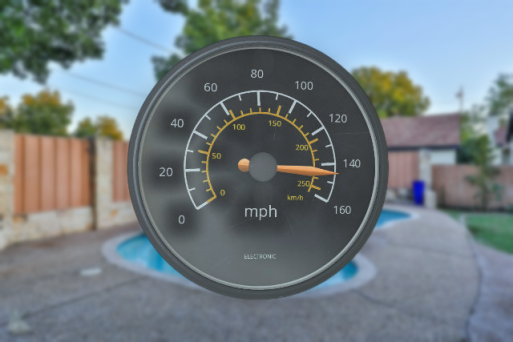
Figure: 145
